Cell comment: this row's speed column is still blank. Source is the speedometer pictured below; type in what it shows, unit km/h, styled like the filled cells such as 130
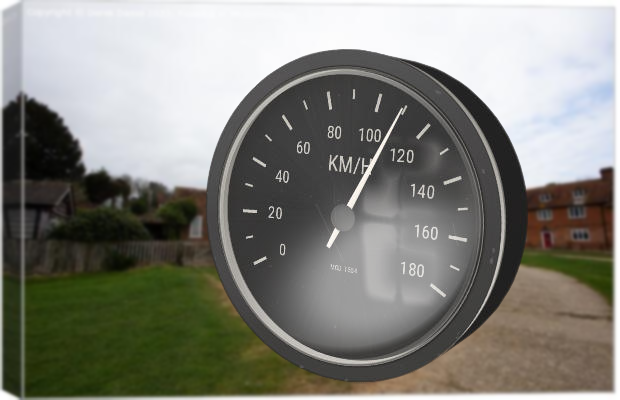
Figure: 110
